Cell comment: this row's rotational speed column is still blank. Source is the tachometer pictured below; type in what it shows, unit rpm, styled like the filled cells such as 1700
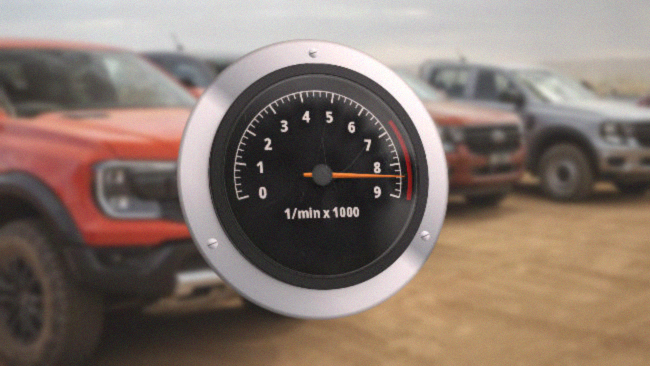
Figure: 8400
